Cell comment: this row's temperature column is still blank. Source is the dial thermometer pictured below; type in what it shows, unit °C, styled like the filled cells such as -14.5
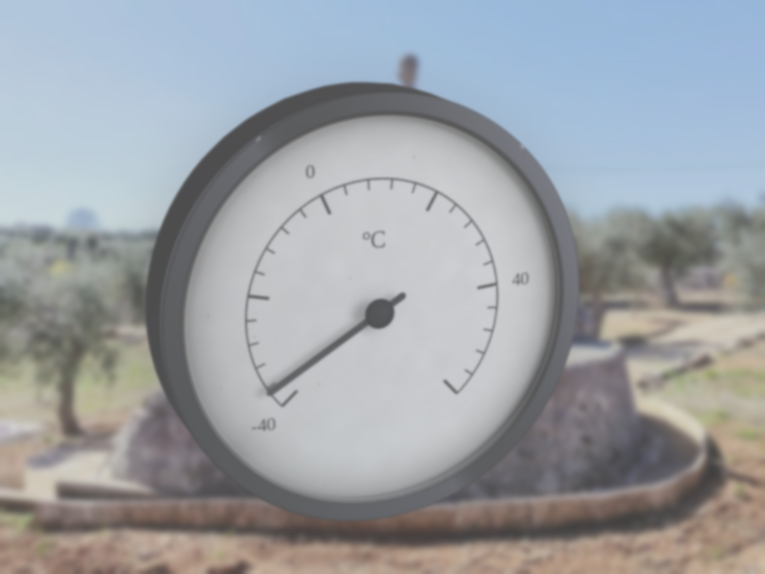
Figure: -36
